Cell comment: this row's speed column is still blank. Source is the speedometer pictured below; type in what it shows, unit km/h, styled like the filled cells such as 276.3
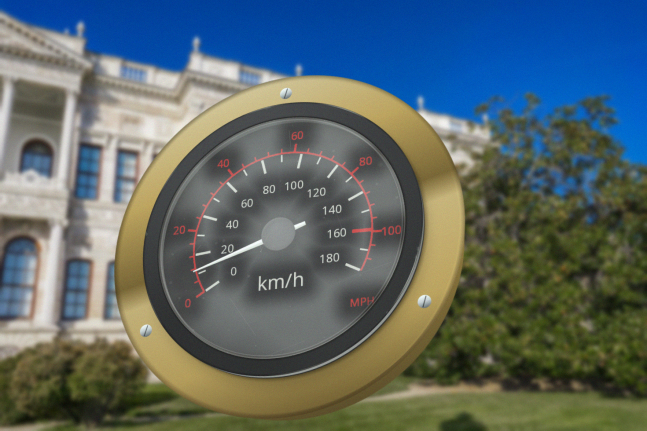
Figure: 10
